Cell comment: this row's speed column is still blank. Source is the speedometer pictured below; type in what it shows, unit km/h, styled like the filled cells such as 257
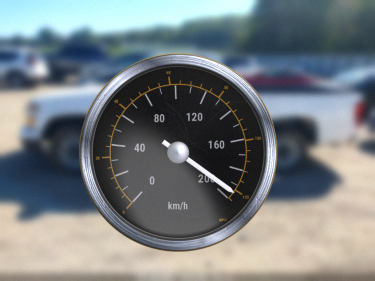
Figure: 195
